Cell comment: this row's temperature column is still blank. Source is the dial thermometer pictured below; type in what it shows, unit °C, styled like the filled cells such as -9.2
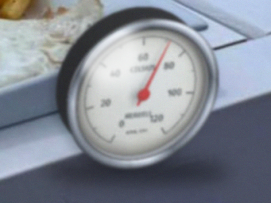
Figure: 70
